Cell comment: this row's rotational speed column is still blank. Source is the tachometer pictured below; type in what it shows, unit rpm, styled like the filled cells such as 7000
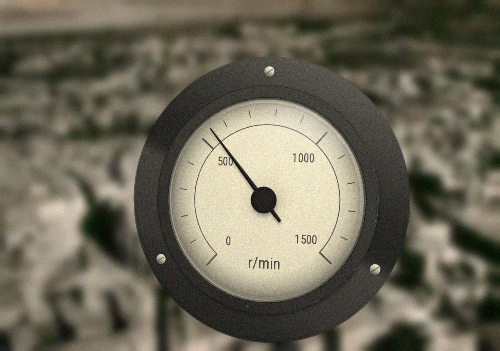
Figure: 550
